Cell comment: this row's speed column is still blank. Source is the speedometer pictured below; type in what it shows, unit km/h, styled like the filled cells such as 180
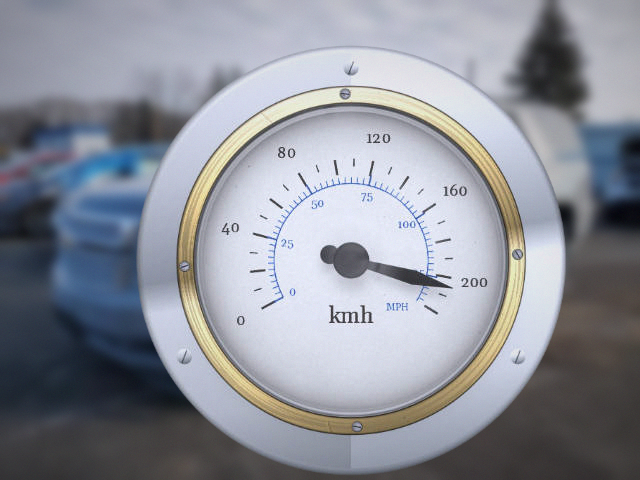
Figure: 205
